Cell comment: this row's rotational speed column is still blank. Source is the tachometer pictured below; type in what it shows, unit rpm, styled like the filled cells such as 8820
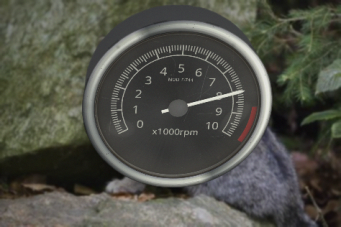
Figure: 8000
